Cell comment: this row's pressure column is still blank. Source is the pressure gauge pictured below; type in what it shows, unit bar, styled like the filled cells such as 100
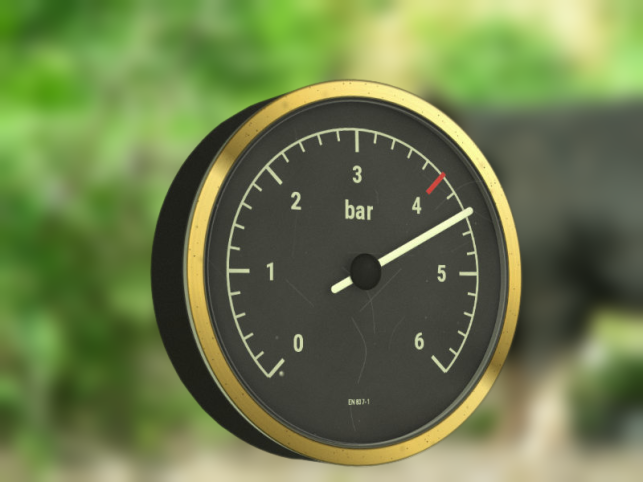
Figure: 4.4
